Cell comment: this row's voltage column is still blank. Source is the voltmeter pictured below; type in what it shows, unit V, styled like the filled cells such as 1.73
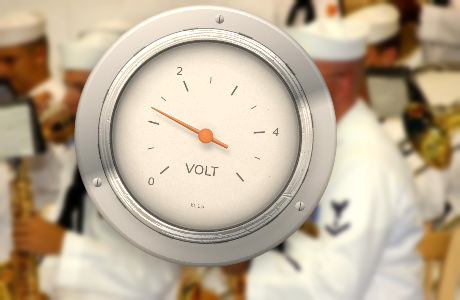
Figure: 1.25
